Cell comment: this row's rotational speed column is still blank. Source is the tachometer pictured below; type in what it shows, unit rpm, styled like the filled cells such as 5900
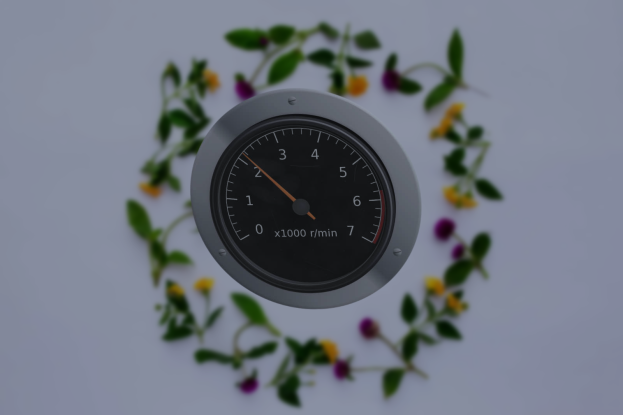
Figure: 2200
